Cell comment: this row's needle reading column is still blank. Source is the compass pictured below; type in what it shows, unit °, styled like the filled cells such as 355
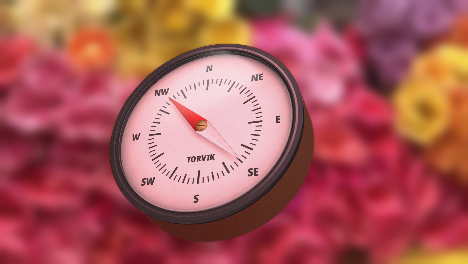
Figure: 315
